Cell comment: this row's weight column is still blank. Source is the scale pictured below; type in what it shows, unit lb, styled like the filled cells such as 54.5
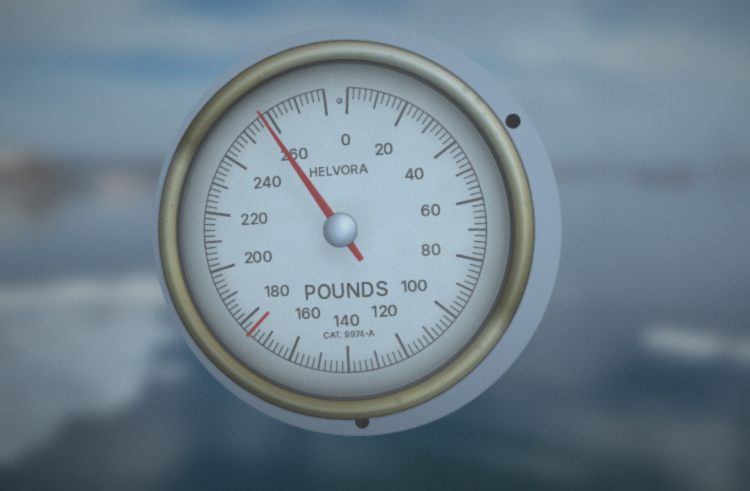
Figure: 258
